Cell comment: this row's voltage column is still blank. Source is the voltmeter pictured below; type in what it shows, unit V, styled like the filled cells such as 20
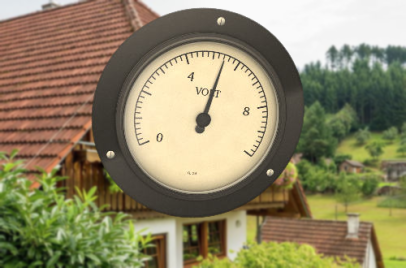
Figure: 5.4
